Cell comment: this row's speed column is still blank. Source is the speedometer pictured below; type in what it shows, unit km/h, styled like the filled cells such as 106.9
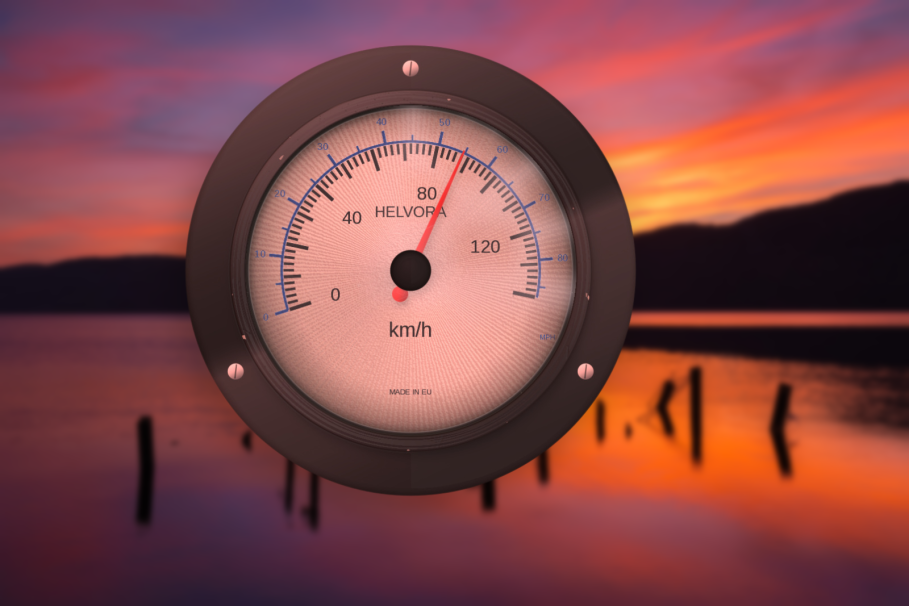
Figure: 88
